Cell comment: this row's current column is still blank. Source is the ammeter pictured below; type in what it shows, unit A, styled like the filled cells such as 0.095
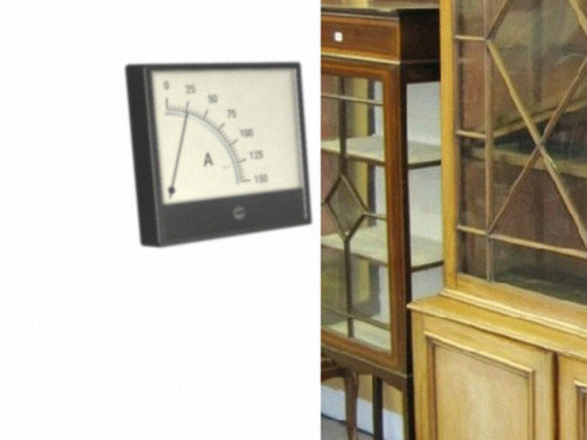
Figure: 25
